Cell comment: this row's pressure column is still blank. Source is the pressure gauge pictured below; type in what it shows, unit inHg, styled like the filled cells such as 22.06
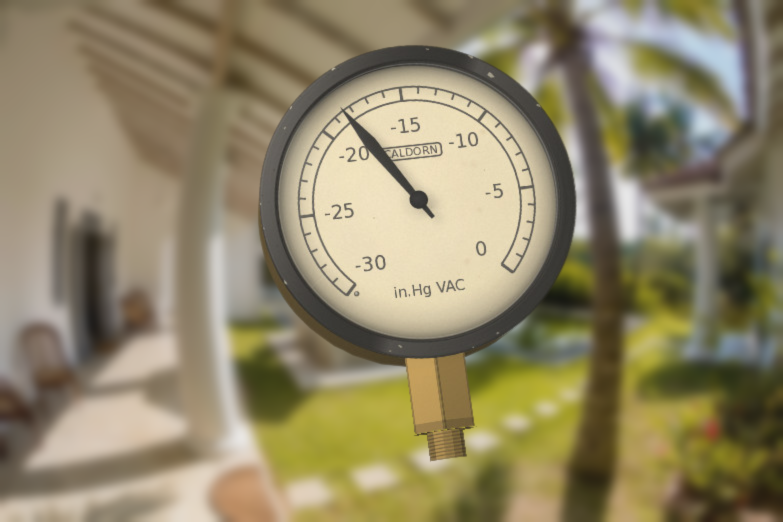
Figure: -18.5
